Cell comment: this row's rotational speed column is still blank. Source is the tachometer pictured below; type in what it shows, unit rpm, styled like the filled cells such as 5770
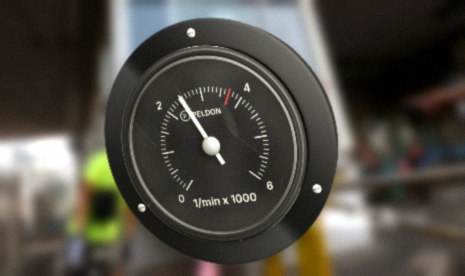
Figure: 2500
